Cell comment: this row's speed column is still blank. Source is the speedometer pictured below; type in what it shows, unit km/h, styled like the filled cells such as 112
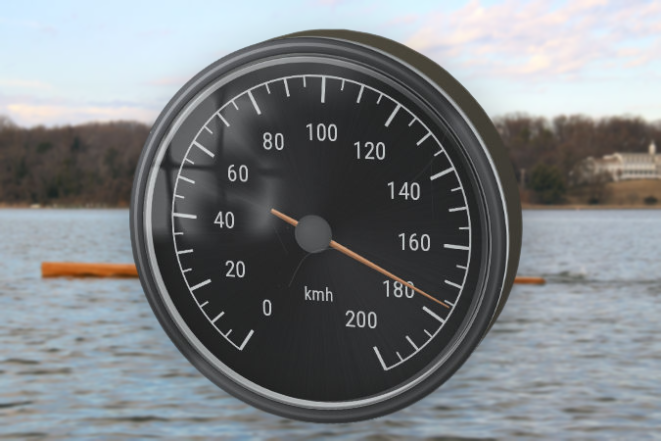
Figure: 175
